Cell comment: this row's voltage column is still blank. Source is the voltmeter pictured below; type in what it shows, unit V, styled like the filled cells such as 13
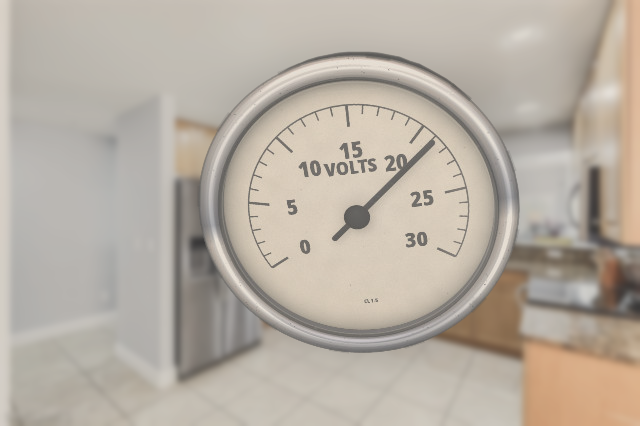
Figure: 21
